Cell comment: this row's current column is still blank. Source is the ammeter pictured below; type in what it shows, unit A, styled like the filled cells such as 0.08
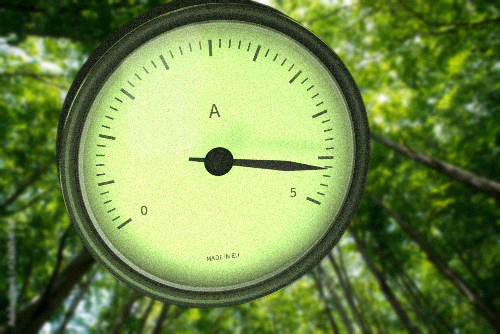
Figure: 4.6
